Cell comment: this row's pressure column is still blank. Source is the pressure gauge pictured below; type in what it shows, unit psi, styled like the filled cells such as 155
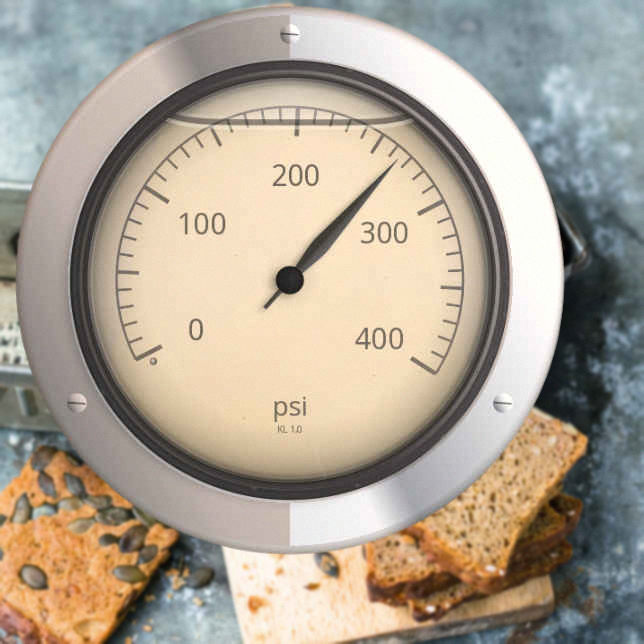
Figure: 265
